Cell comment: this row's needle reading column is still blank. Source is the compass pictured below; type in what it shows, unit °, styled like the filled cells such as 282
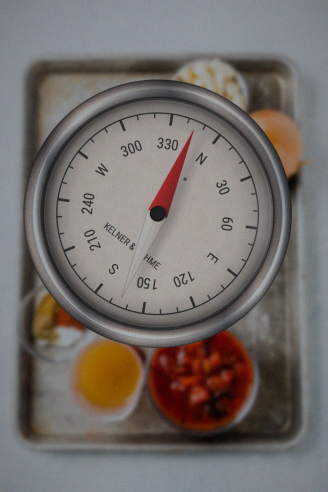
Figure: 345
